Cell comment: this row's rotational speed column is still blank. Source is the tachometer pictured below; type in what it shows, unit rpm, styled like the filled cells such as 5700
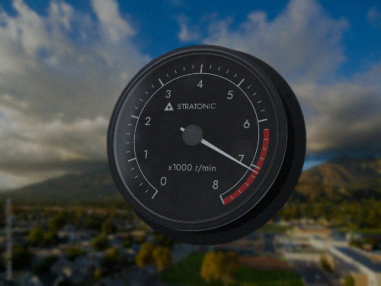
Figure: 7100
